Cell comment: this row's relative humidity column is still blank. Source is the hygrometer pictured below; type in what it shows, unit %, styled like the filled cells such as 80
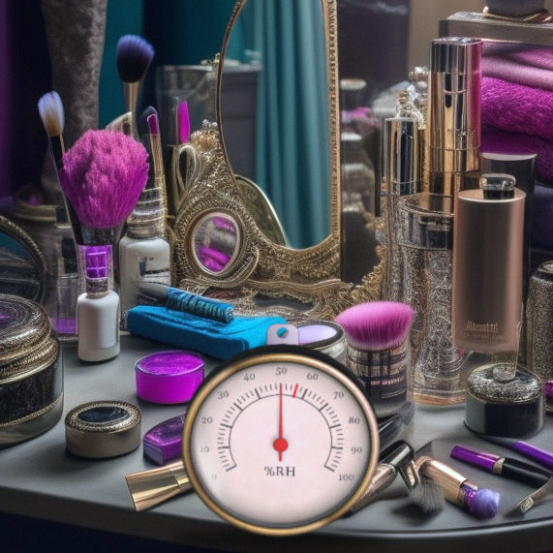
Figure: 50
